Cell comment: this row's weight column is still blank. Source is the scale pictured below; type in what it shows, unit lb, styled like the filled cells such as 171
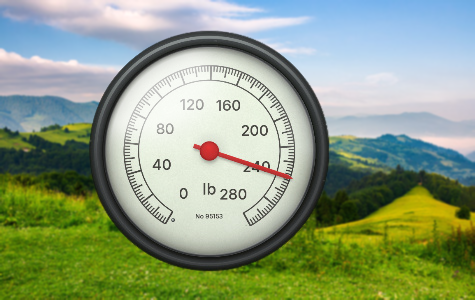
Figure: 240
